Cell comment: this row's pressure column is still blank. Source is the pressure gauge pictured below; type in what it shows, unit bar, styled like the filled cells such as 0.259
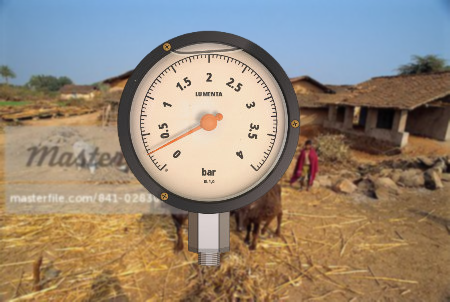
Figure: 0.25
